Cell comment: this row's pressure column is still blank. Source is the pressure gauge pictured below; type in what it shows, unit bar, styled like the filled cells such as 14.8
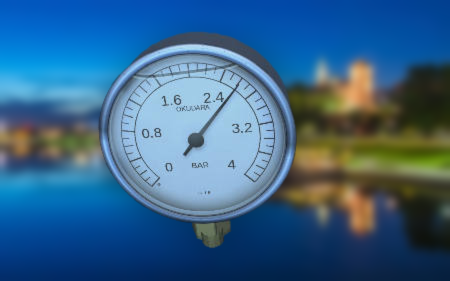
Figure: 2.6
